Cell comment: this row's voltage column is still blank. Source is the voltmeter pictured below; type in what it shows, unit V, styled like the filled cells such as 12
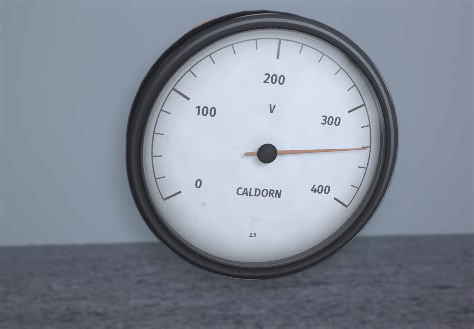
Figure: 340
